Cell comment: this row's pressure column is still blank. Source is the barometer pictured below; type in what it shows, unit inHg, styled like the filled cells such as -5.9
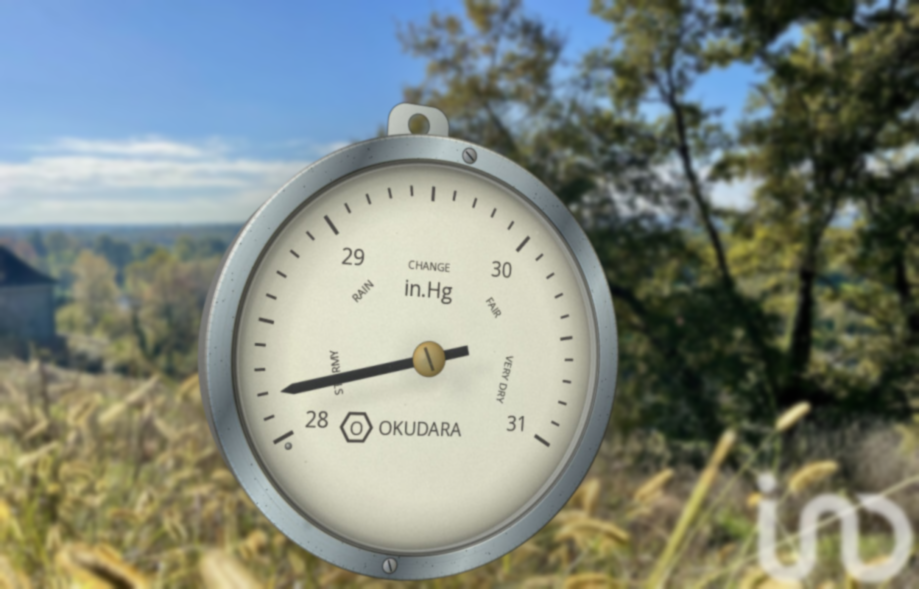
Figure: 28.2
